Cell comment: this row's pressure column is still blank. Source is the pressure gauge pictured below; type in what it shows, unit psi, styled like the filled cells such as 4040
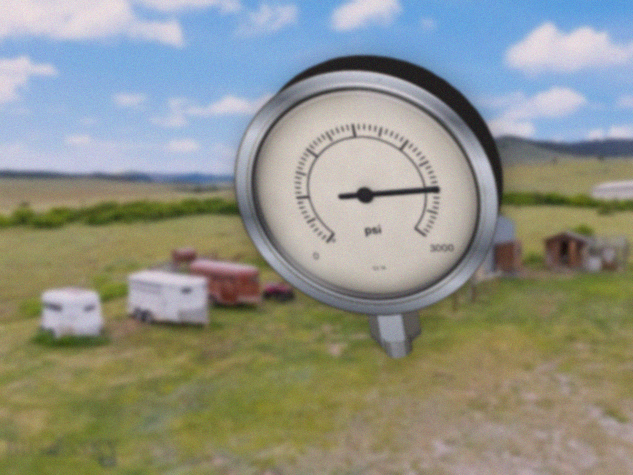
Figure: 2500
